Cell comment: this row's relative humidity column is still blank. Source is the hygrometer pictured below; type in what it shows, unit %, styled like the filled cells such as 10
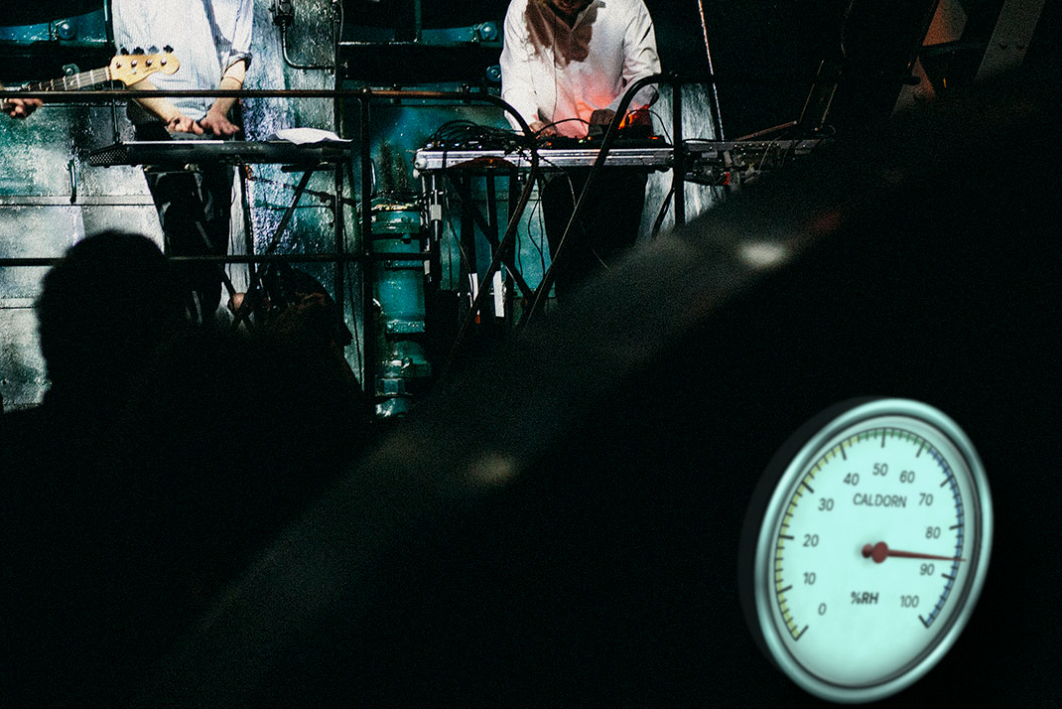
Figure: 86
